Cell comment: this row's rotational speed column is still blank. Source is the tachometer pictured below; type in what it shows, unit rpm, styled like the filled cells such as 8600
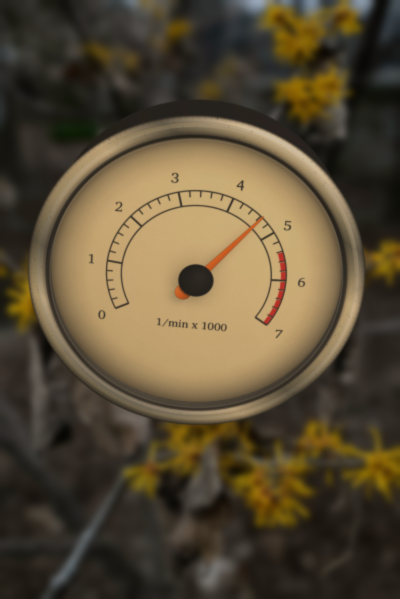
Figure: 4600
